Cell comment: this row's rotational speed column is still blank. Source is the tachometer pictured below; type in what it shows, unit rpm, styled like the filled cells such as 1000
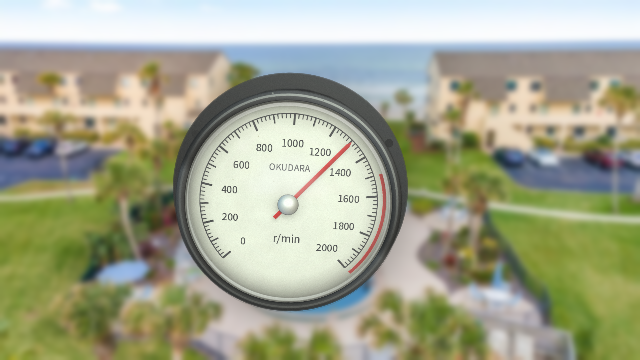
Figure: 1300
